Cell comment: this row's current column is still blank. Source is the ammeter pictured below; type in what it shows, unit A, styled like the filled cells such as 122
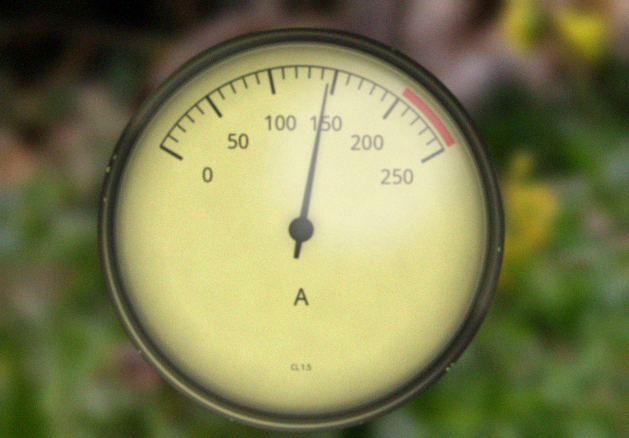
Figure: 145
